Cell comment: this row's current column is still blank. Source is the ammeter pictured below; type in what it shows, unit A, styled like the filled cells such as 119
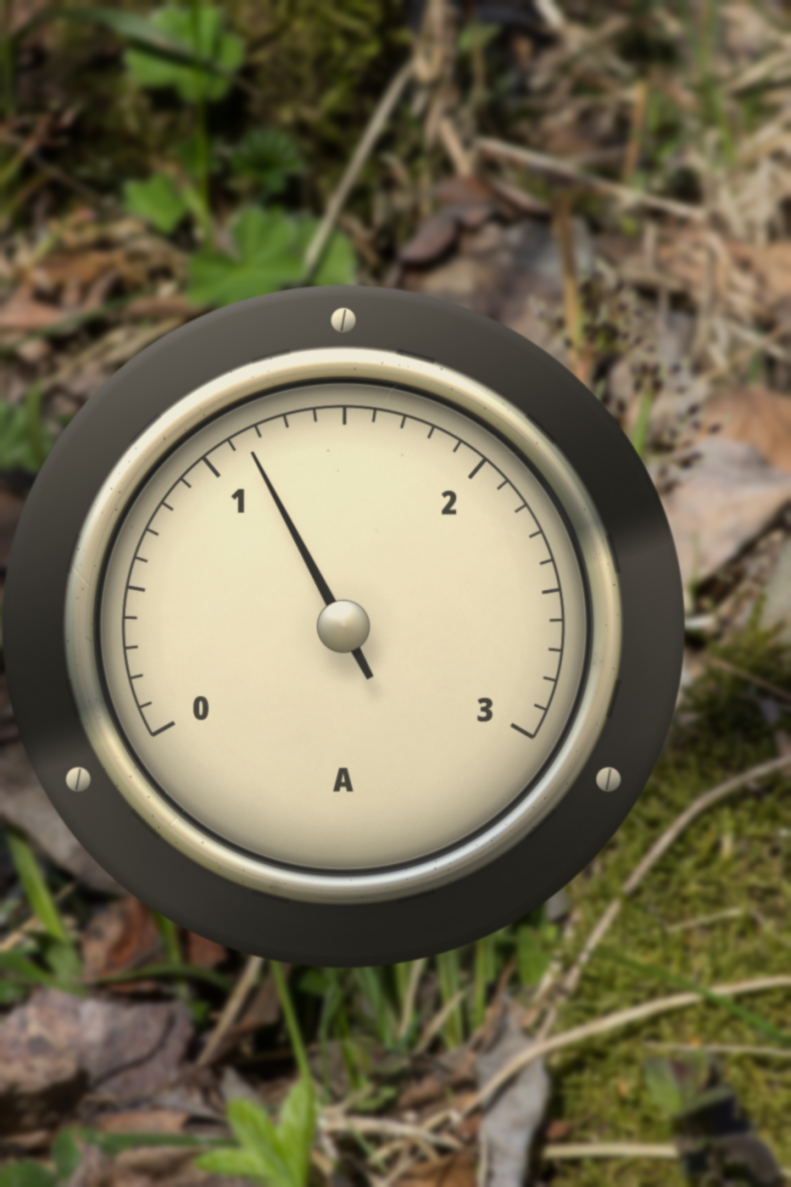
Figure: 1.15
